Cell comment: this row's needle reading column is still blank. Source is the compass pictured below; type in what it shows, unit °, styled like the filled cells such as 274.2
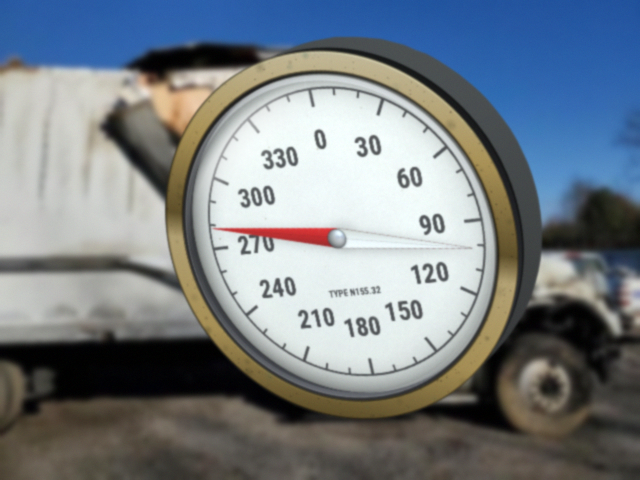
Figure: 280
